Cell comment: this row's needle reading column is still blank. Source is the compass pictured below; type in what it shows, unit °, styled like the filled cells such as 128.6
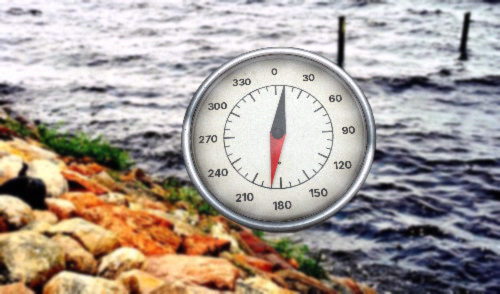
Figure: 190
